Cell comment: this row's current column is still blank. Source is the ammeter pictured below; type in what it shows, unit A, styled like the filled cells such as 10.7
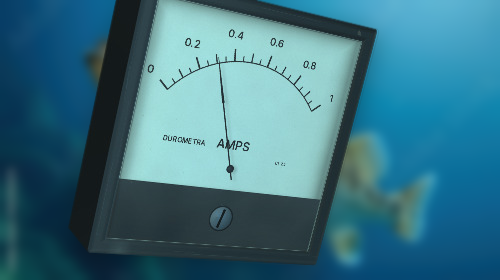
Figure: 0.3
